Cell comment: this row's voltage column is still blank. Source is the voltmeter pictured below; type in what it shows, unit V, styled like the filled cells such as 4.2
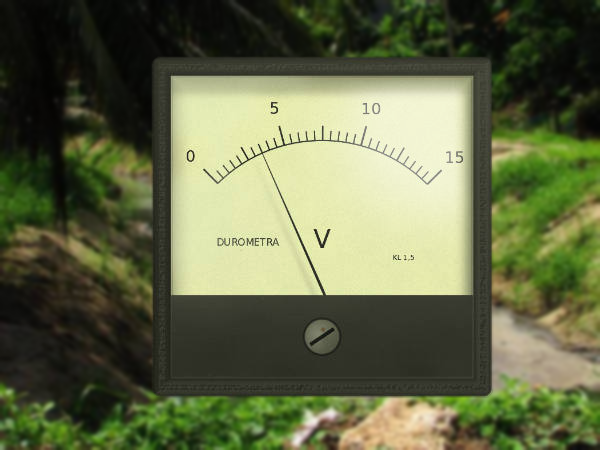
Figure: 3.5
